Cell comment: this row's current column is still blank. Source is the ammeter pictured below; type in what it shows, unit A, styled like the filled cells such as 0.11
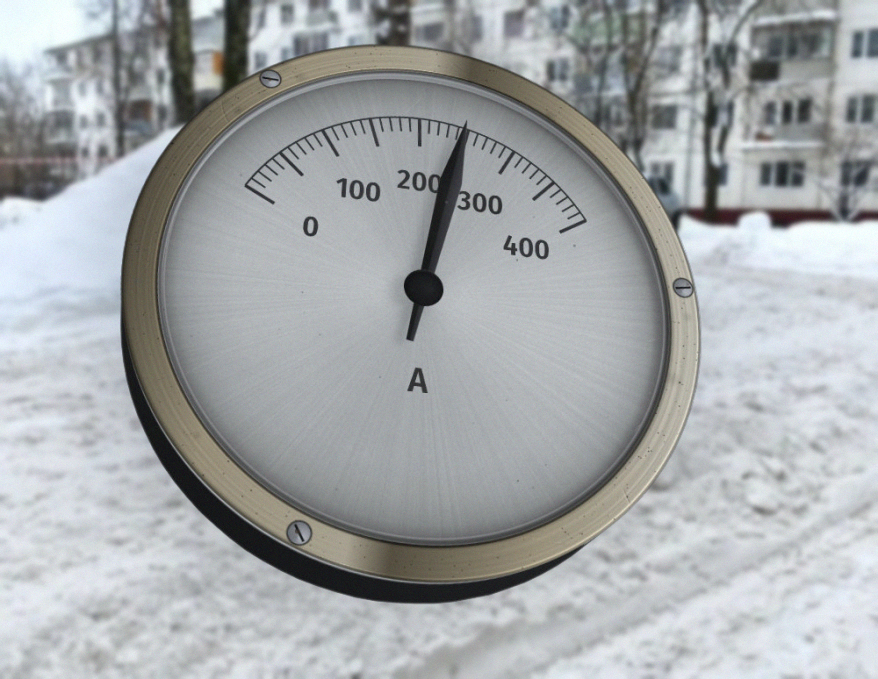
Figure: 245
